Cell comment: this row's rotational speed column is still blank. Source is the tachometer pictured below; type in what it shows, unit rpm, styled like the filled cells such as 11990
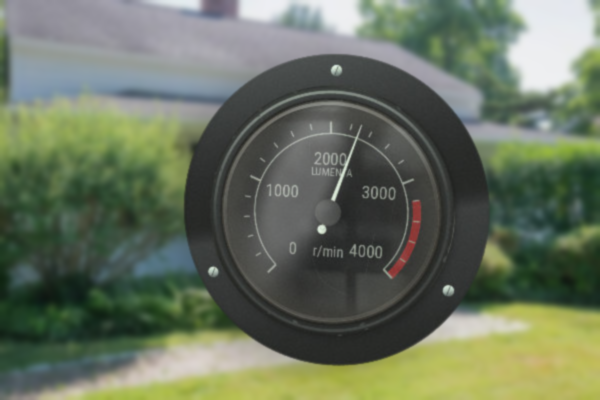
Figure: 2300
